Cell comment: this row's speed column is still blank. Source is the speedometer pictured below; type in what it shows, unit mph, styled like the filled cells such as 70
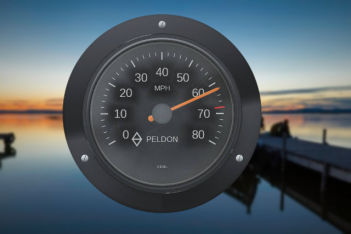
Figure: 62
